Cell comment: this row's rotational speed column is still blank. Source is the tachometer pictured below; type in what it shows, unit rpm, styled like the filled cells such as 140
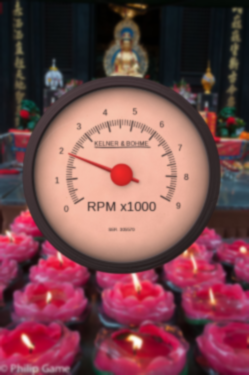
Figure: 2000
